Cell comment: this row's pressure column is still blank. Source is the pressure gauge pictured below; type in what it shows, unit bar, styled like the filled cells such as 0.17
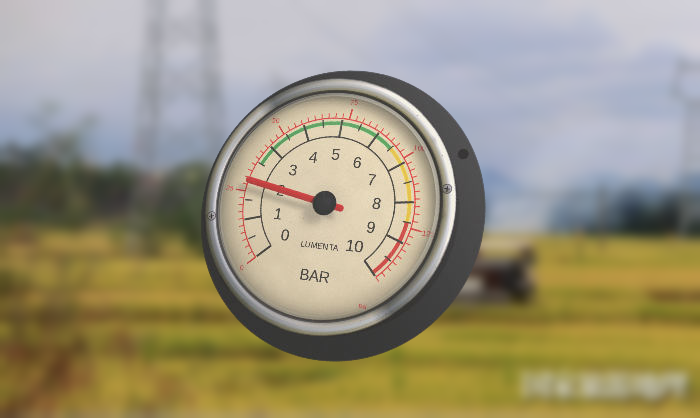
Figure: 2
